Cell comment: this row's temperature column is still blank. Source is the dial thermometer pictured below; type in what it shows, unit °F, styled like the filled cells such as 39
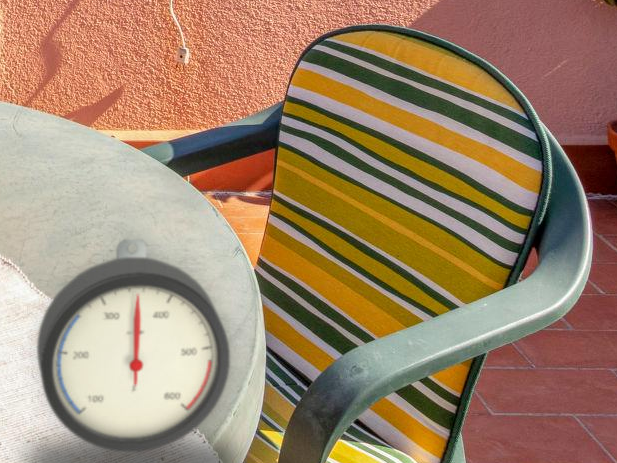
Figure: 350
